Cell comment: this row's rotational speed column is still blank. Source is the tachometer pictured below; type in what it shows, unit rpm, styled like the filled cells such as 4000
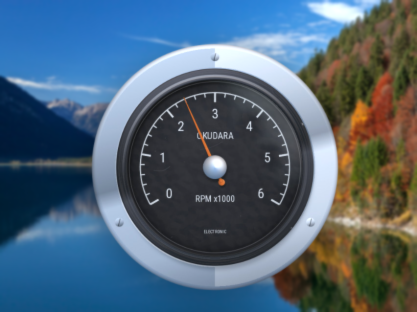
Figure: 2400
